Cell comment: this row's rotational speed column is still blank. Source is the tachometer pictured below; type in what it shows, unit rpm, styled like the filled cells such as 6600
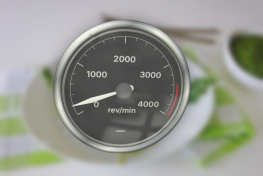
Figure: 200
